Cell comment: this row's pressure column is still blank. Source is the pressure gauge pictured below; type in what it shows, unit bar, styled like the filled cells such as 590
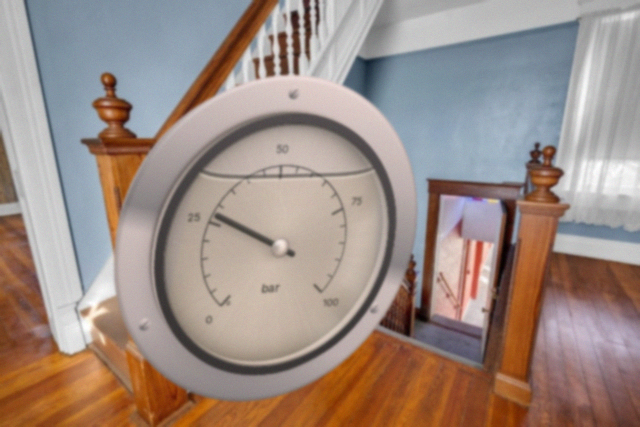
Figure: 27.5
